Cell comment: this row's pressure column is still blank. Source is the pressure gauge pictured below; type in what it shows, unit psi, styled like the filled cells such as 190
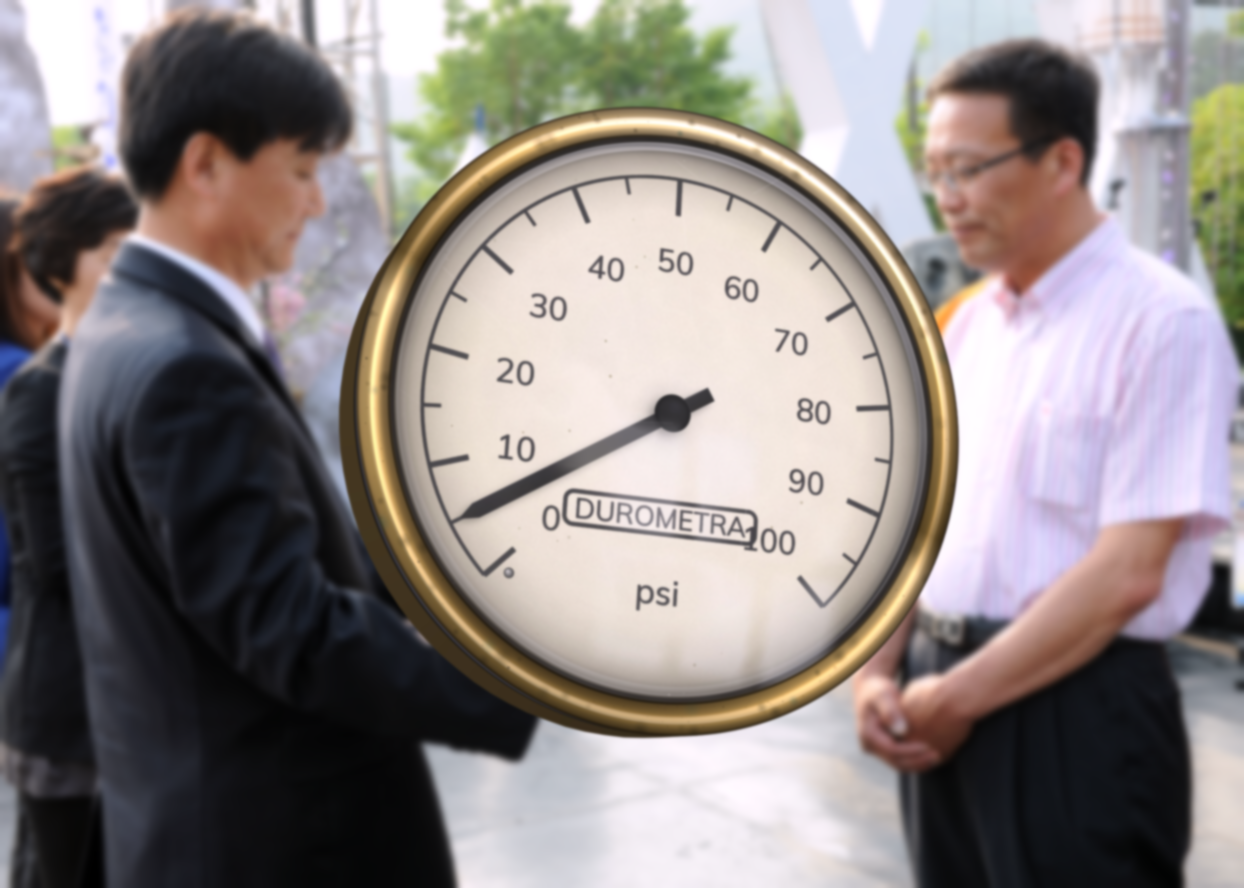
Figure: 5
